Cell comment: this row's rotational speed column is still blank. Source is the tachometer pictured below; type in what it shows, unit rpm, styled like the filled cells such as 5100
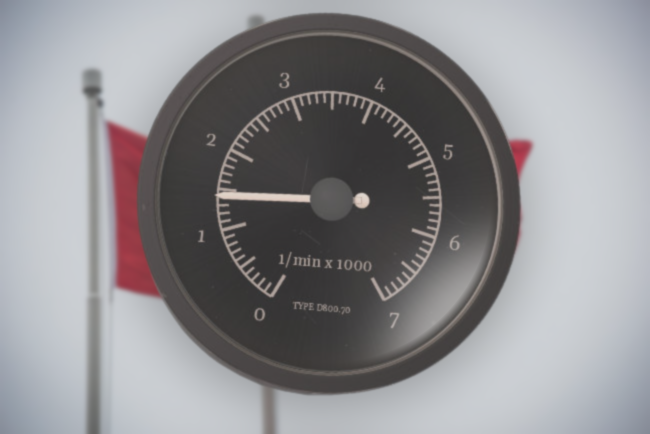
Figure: 1400
